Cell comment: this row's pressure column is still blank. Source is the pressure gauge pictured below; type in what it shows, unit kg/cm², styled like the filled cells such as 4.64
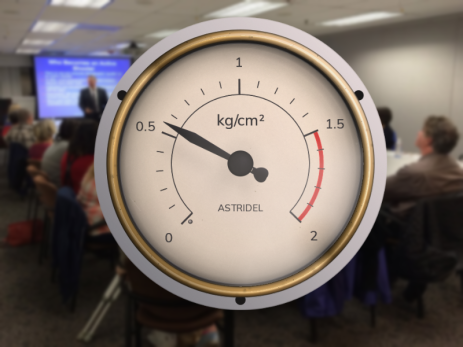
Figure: 0.55
